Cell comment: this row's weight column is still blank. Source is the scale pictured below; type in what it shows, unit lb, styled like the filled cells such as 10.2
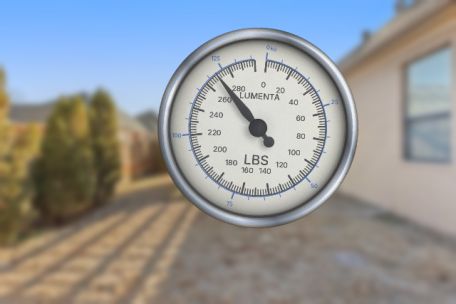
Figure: 270
